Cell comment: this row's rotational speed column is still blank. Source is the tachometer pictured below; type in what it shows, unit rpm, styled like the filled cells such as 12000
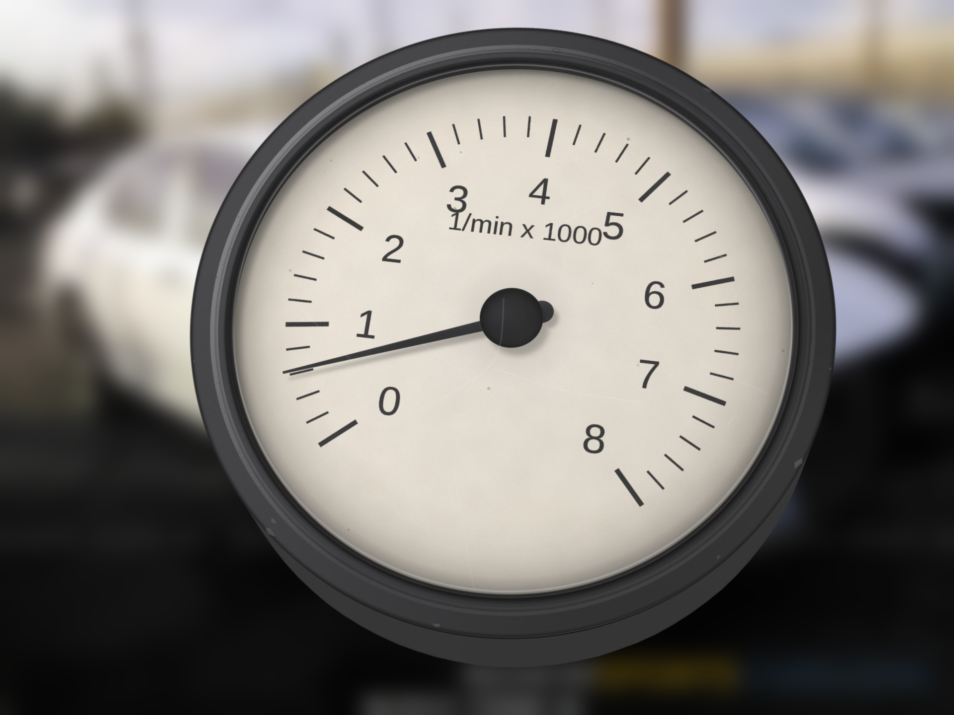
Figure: 600
